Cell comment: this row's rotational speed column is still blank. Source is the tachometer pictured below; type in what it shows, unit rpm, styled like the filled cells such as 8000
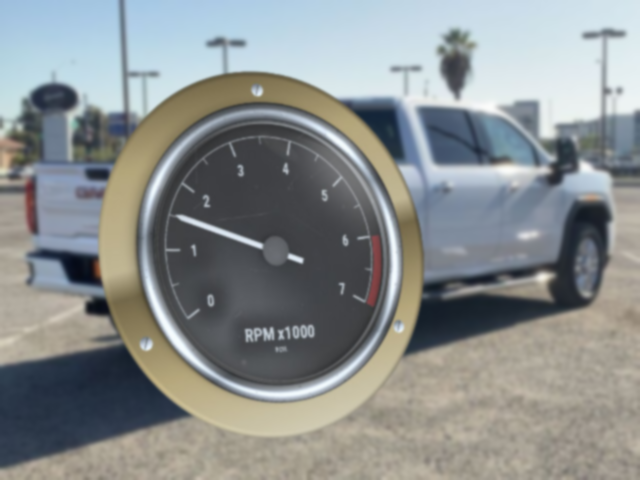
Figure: 1500
